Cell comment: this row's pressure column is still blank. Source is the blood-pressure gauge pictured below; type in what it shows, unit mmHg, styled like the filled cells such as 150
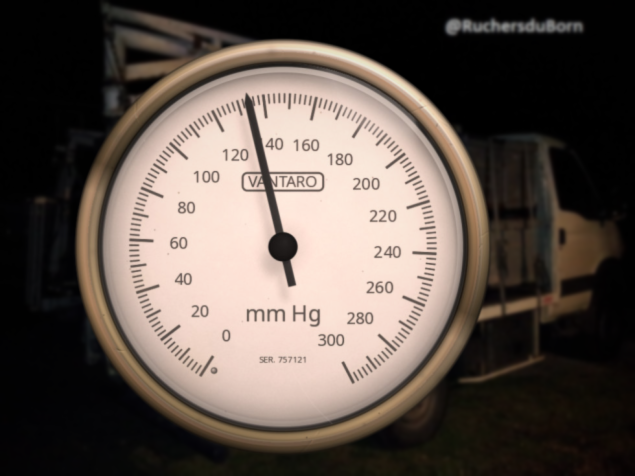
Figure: 134
